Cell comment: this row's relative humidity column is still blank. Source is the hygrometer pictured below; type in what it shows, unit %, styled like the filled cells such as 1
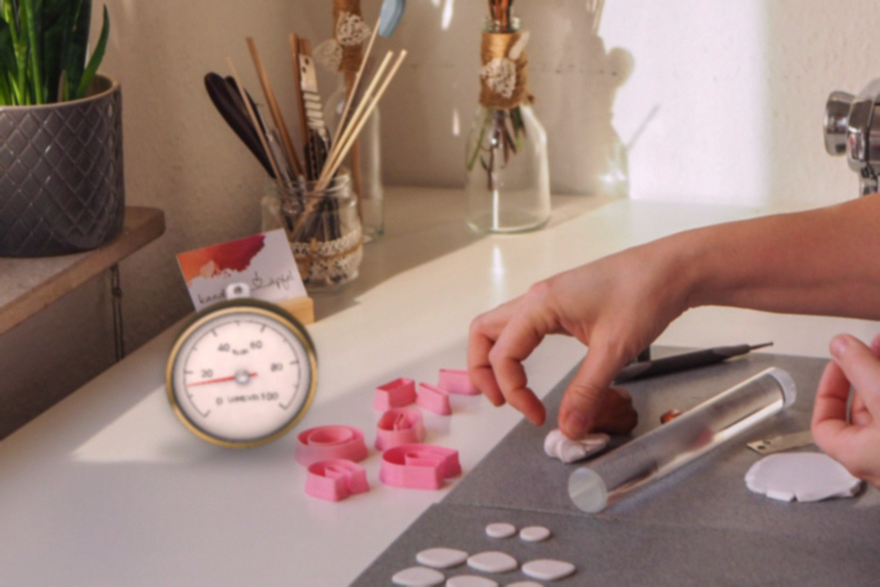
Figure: 15
